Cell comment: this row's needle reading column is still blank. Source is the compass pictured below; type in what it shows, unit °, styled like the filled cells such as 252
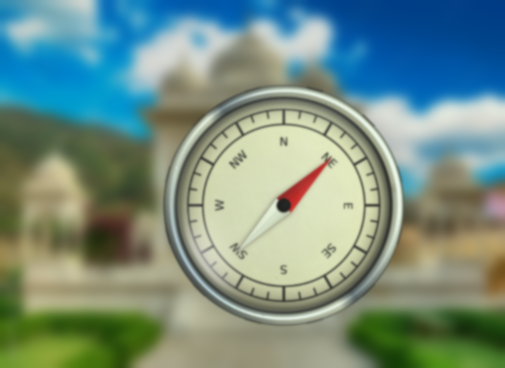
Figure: 45
